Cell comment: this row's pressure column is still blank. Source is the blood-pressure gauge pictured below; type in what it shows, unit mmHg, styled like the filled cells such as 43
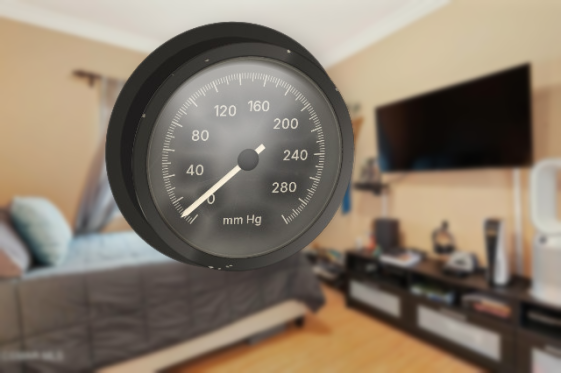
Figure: 10
